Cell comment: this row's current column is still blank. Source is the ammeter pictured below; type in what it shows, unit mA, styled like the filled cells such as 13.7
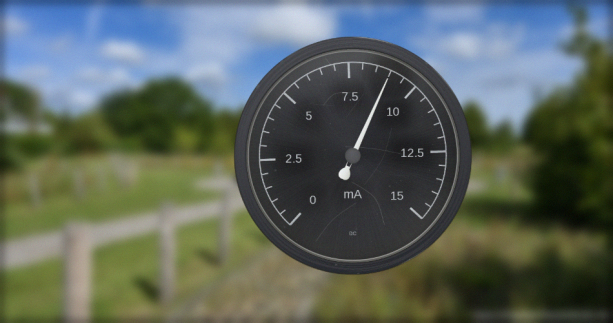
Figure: 9
